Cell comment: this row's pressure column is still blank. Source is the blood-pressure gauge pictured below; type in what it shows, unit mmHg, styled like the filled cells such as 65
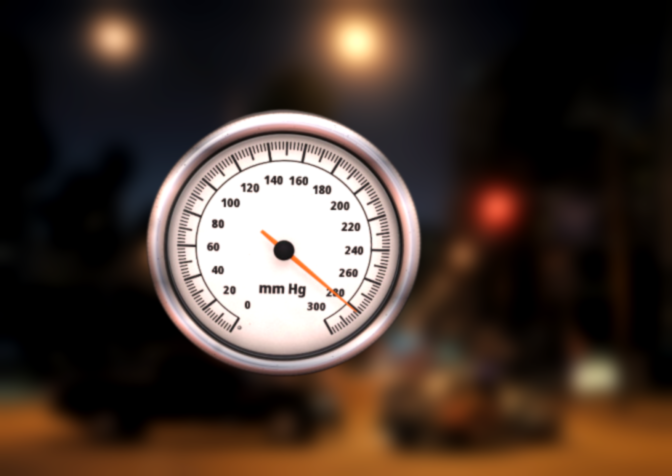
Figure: 280
